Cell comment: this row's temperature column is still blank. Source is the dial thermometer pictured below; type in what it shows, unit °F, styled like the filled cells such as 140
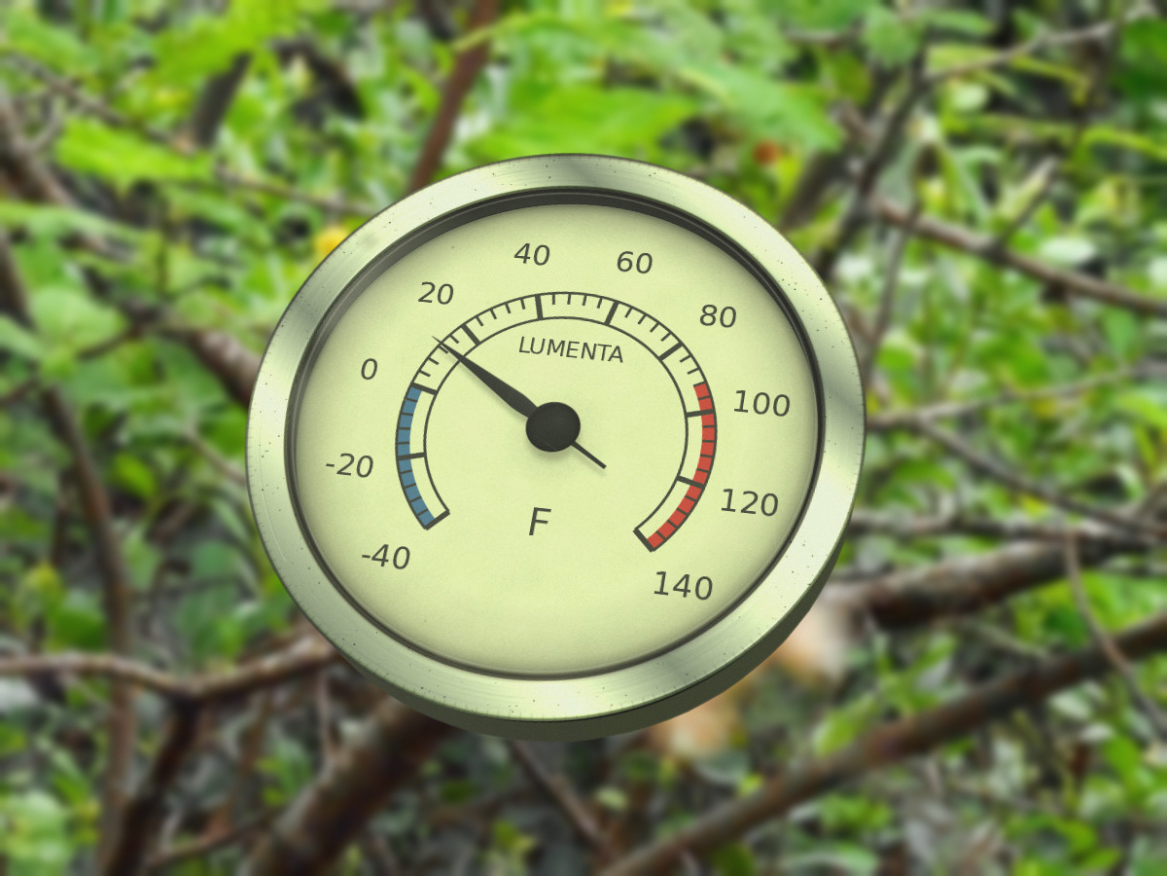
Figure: 12
